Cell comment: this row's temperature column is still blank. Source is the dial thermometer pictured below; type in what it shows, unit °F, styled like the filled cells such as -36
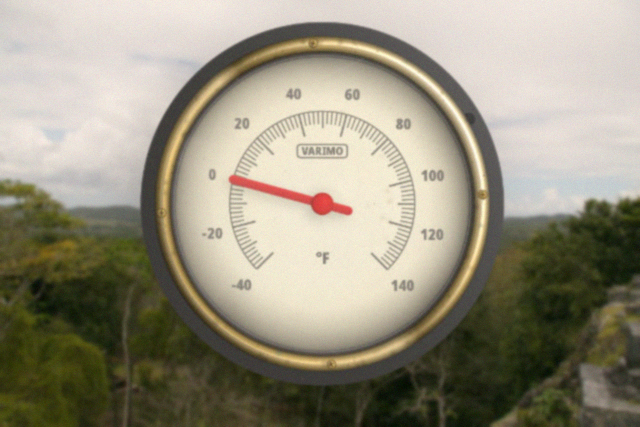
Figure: 0
